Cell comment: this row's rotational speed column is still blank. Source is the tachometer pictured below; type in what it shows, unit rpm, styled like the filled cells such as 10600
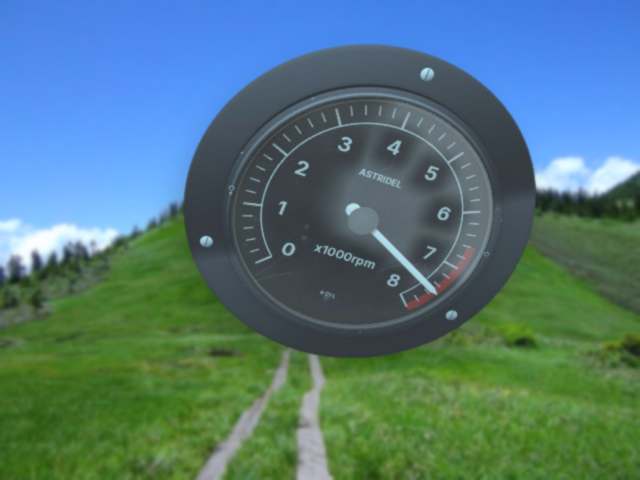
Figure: 7500
